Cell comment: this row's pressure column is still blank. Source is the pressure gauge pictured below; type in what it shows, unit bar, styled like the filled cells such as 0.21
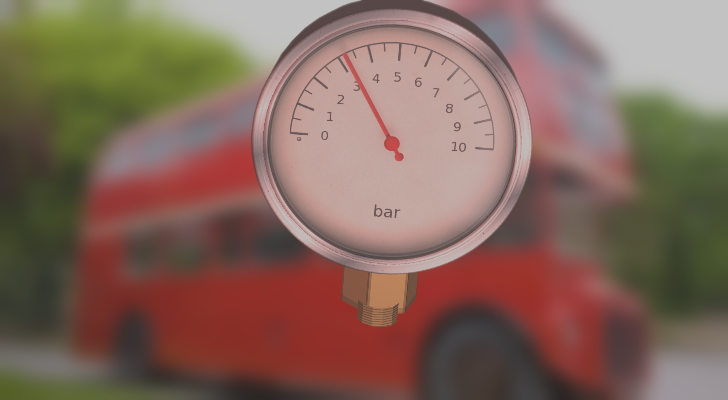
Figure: 3.25
